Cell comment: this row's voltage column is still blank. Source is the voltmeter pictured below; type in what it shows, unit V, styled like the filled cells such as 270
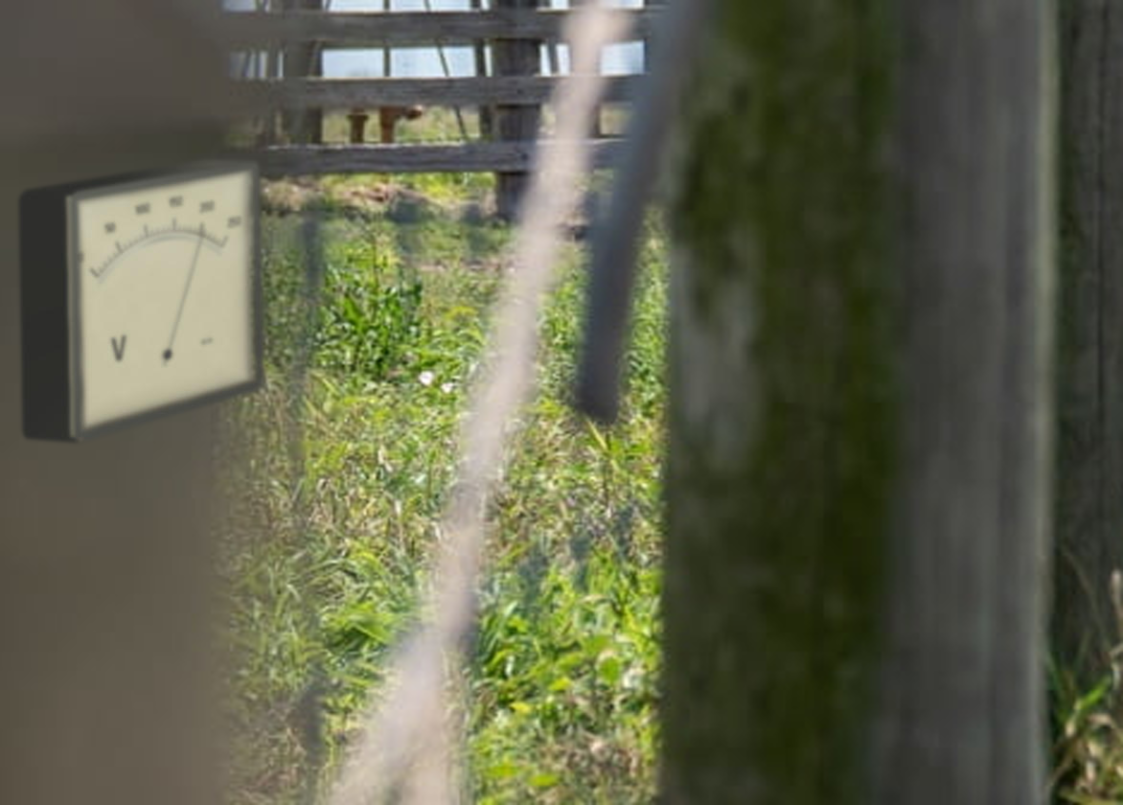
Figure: 200
